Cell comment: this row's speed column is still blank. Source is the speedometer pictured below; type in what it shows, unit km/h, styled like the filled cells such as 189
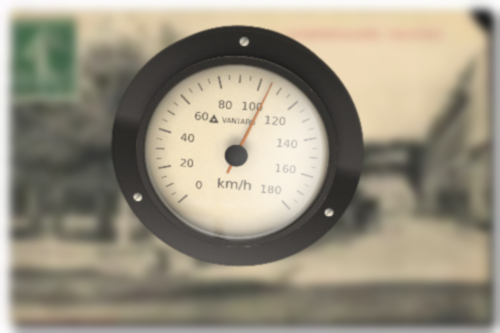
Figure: 105
